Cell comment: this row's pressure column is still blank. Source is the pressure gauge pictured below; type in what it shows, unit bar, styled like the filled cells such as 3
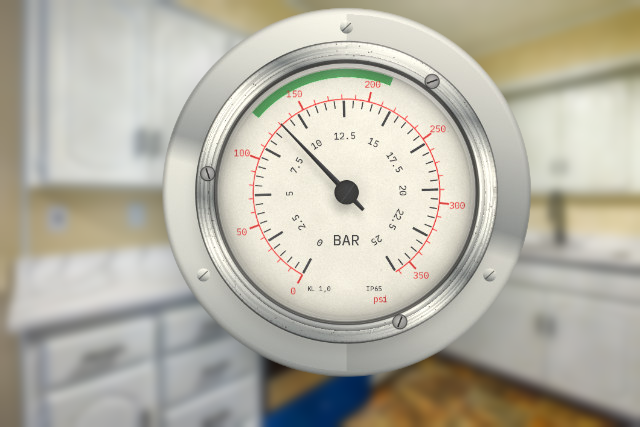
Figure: 9
